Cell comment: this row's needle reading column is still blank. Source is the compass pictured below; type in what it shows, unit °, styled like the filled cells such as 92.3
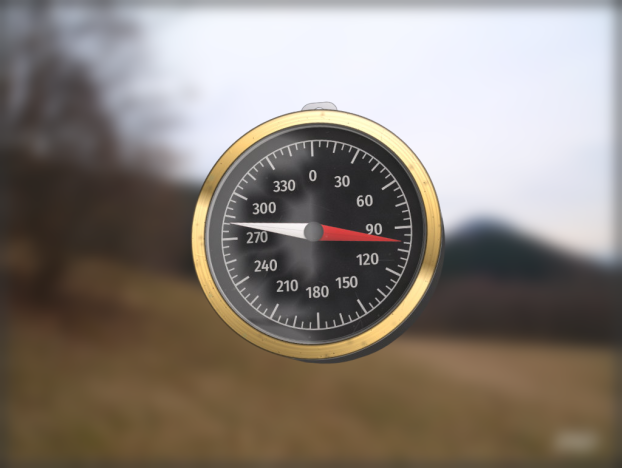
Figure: 100
